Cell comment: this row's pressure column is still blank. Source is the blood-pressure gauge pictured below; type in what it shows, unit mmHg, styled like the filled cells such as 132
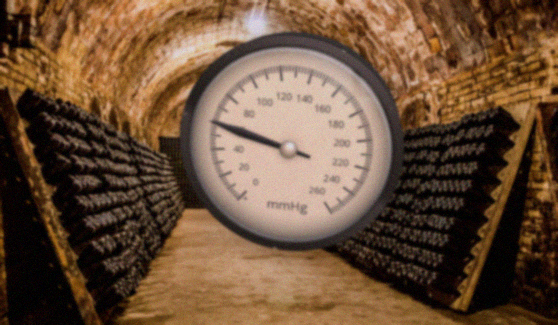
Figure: 60
